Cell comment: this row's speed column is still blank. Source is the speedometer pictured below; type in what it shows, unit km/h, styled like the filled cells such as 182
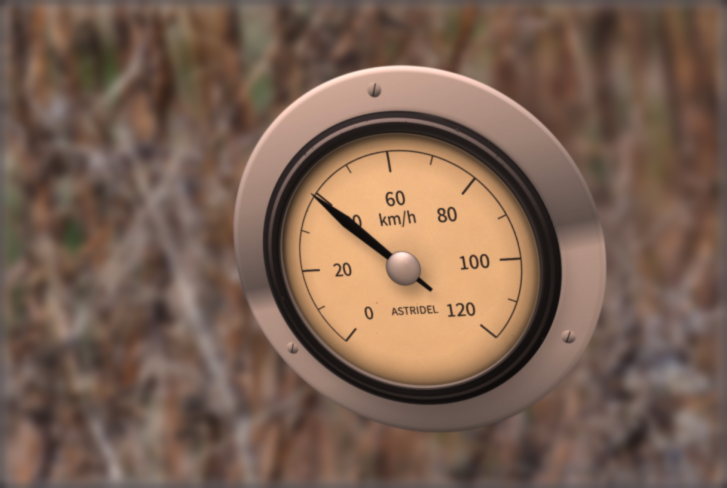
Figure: 40
